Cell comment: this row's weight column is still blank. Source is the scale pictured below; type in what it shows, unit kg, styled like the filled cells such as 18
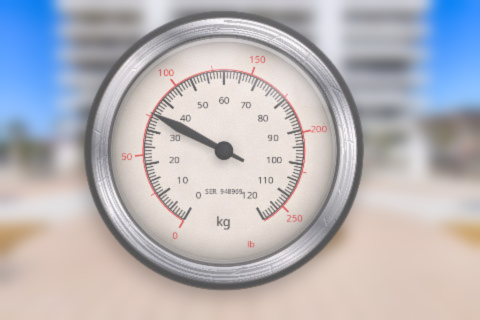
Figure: 35
